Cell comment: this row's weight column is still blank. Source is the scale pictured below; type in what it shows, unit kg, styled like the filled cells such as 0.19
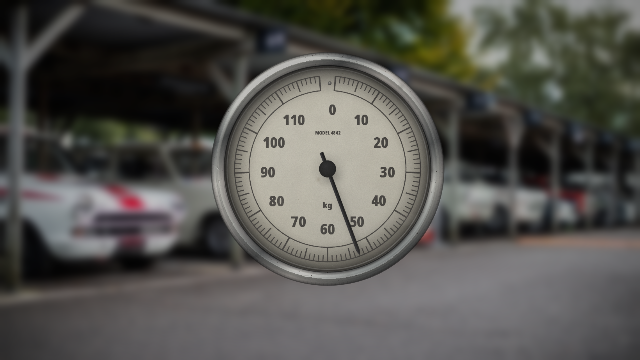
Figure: 53
